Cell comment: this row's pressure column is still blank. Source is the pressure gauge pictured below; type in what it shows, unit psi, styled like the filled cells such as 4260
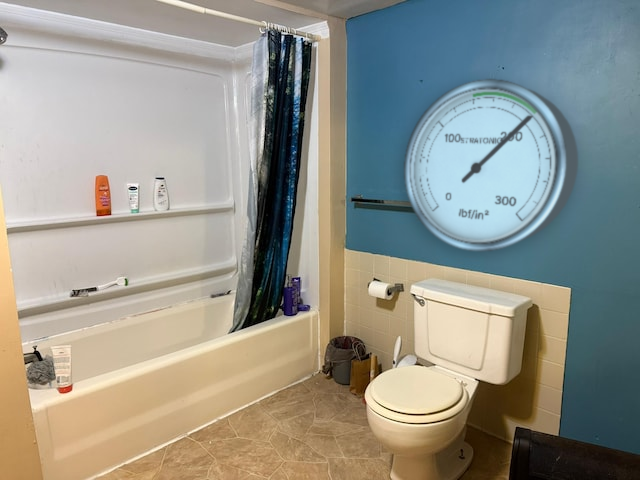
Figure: 200
